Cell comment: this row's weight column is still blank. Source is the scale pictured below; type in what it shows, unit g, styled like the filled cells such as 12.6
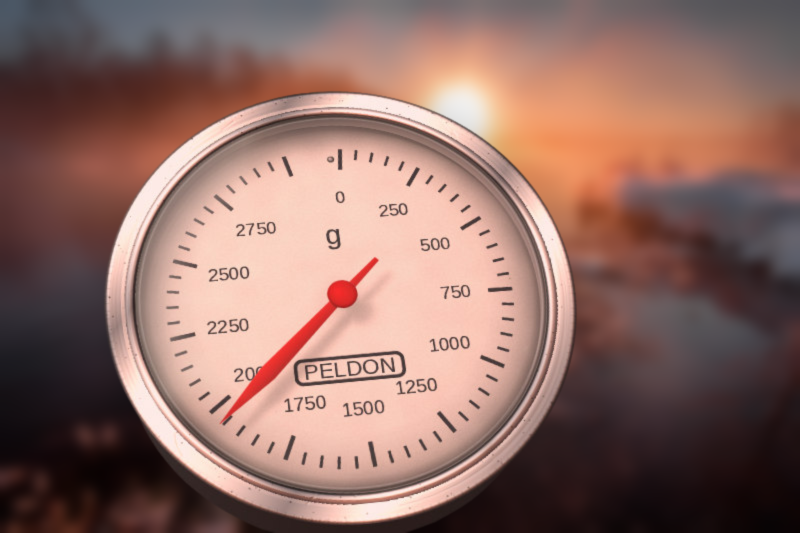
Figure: 1950
